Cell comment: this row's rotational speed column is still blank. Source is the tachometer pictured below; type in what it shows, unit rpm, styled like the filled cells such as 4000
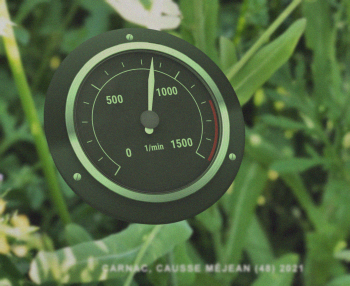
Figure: 850
